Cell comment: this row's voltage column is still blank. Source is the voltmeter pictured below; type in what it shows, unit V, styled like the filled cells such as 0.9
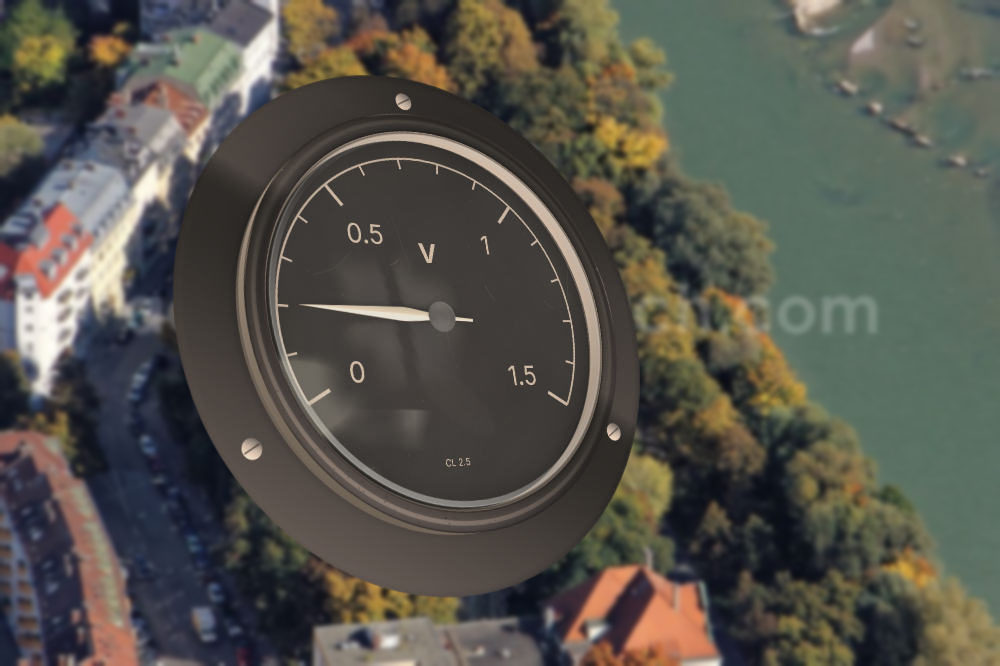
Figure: 0.2
